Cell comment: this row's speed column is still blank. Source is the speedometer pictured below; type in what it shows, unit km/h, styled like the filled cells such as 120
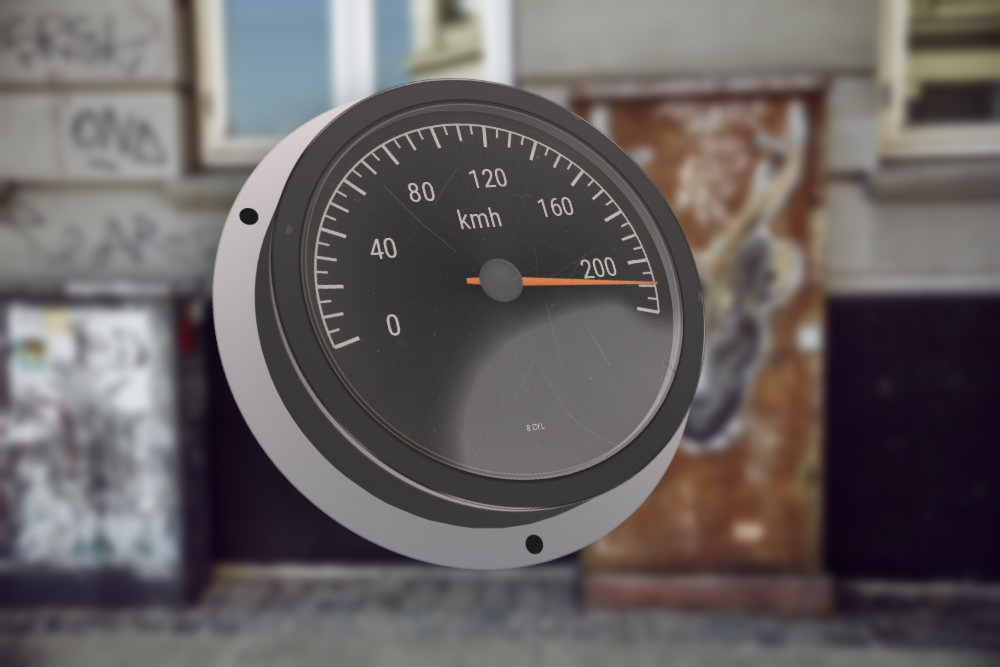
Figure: 210
